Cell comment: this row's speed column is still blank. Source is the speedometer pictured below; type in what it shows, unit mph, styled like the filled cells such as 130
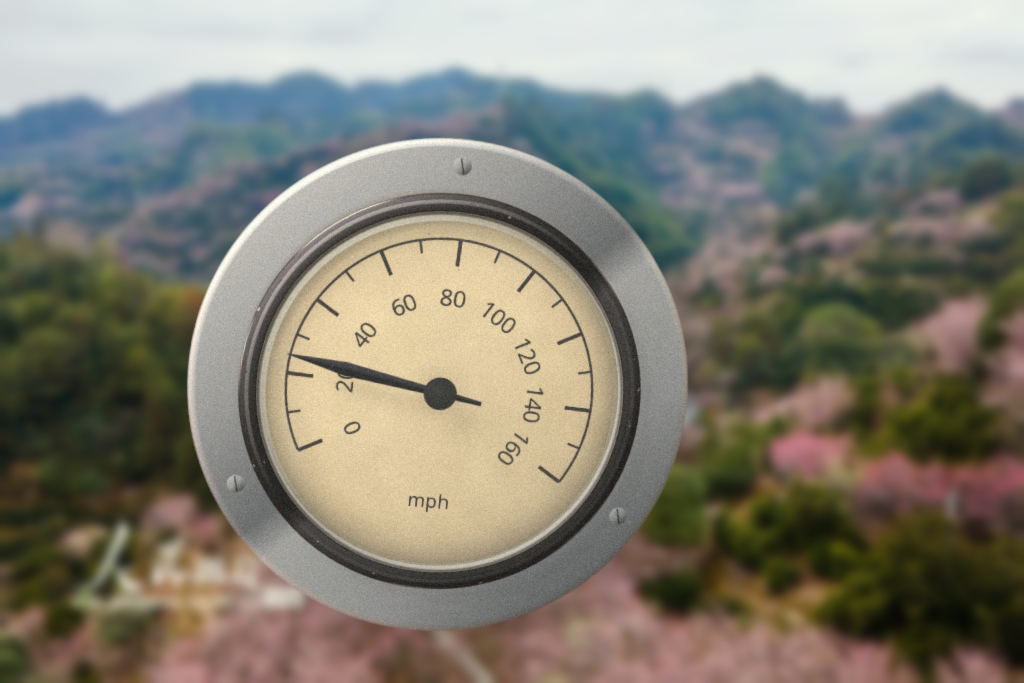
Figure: 25
